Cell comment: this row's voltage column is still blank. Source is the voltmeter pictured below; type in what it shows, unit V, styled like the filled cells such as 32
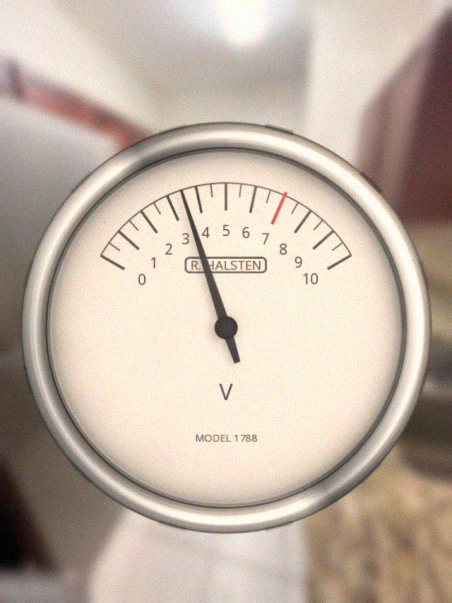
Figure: 3.5
